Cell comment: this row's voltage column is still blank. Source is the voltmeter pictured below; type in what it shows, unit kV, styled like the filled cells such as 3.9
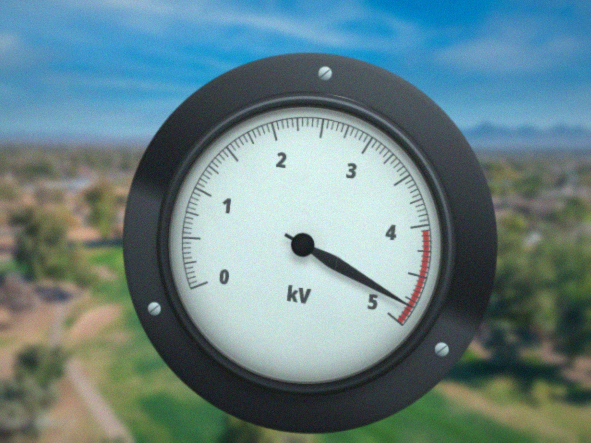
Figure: 4.8
